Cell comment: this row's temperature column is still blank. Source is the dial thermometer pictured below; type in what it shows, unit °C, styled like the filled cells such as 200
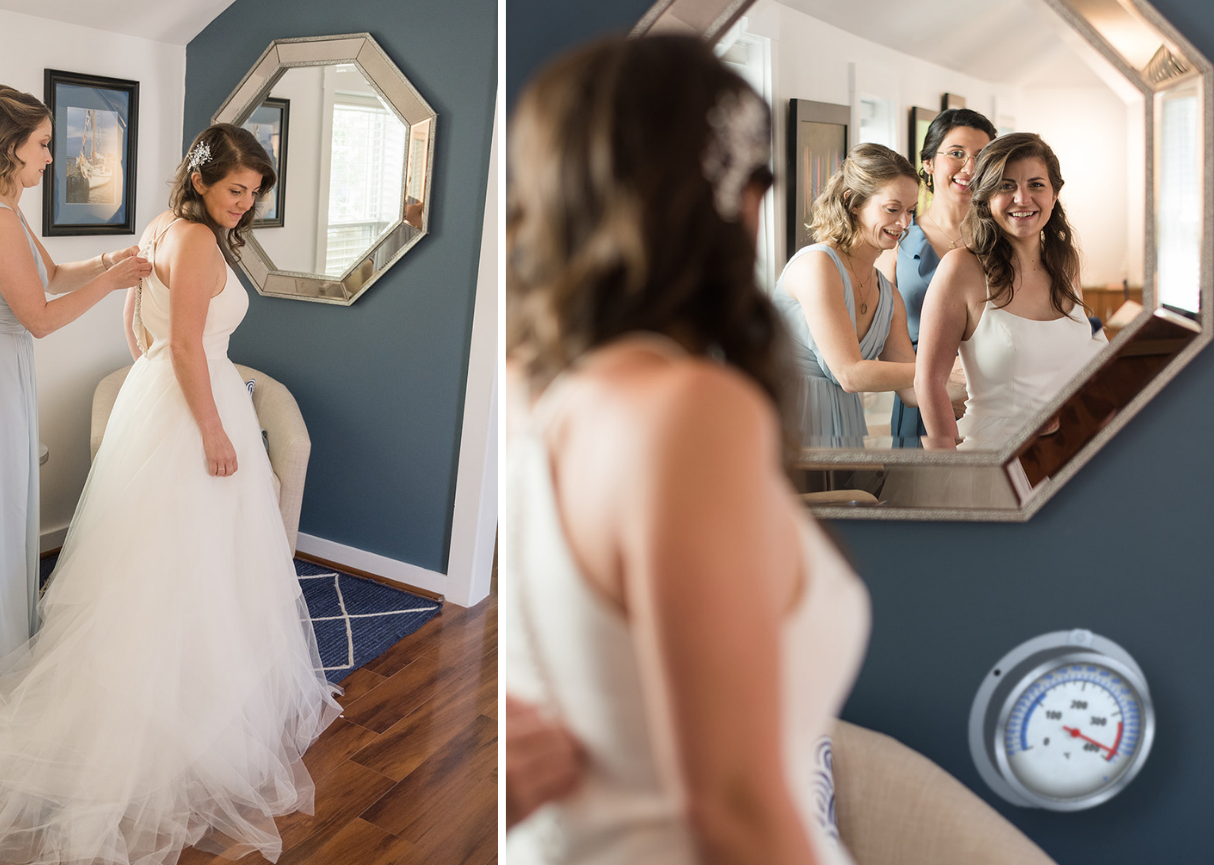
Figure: 380
